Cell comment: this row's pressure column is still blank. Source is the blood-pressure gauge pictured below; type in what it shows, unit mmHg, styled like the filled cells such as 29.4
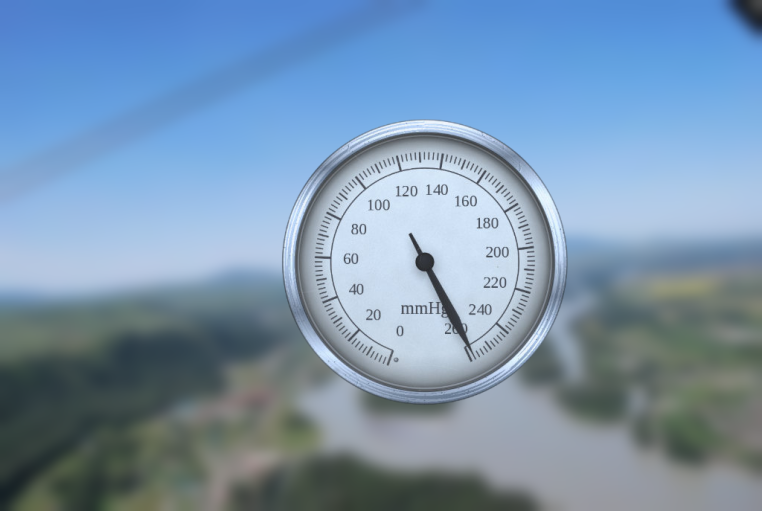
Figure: 258
